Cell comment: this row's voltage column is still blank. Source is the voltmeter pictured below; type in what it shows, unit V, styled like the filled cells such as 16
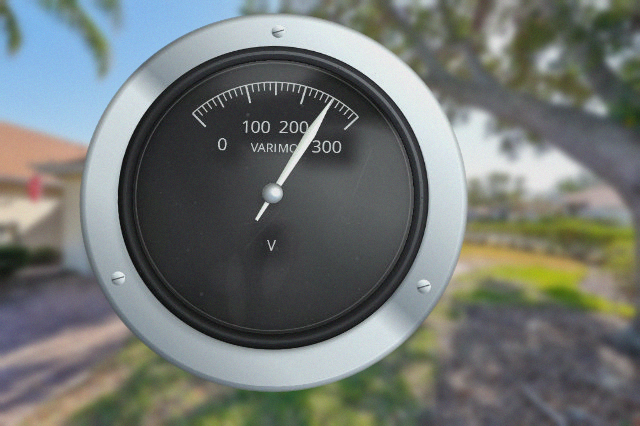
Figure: 250
